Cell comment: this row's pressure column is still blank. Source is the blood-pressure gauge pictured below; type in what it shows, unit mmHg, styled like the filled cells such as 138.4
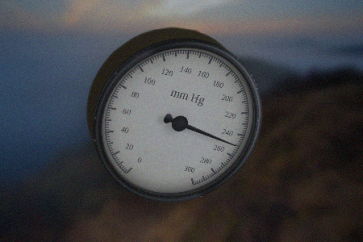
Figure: 250
